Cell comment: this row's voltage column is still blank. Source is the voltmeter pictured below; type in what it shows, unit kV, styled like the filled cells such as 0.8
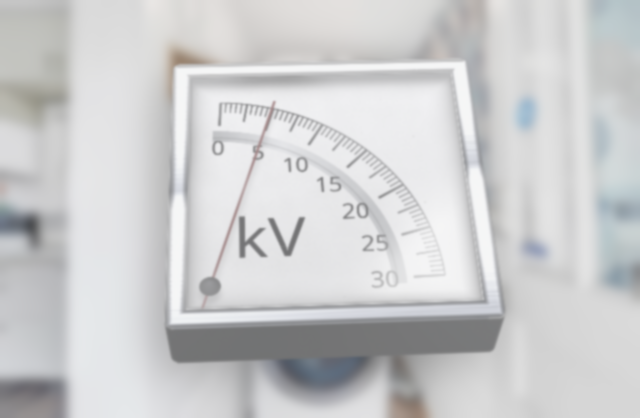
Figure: 5
